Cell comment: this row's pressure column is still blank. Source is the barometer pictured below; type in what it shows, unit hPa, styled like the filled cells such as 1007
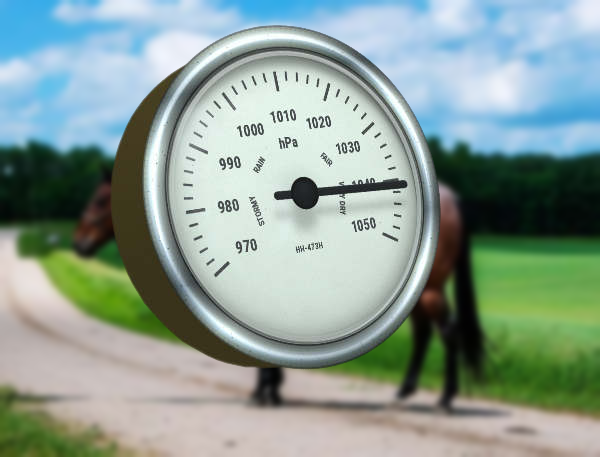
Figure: 1041
